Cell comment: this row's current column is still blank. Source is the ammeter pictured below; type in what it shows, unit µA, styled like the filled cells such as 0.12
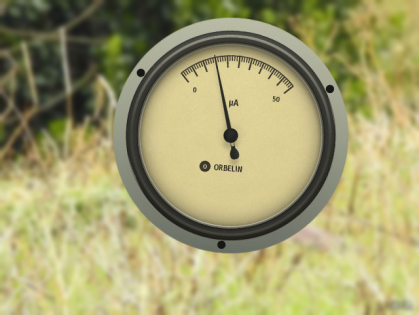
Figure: 15
